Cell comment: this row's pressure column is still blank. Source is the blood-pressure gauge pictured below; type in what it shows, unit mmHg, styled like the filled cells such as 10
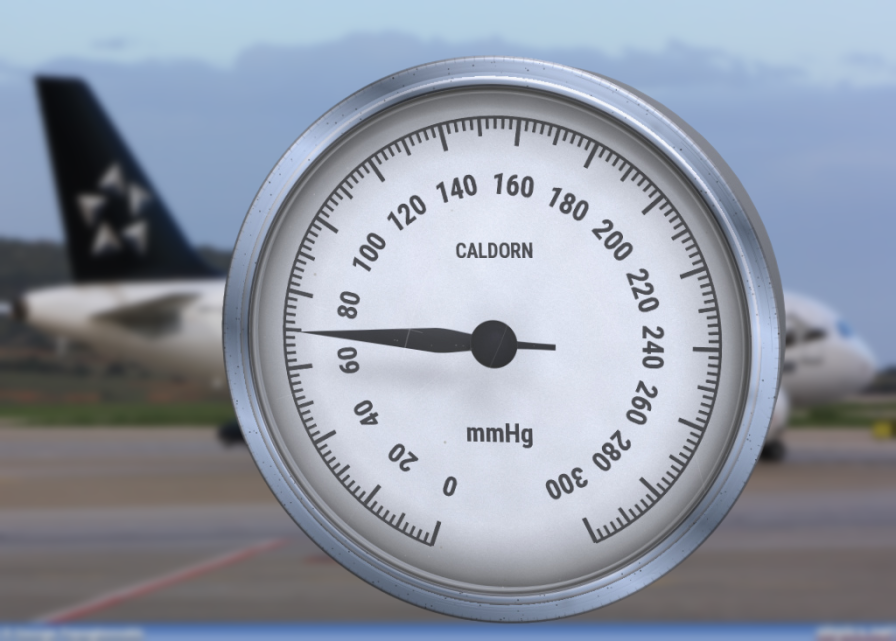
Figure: 70
